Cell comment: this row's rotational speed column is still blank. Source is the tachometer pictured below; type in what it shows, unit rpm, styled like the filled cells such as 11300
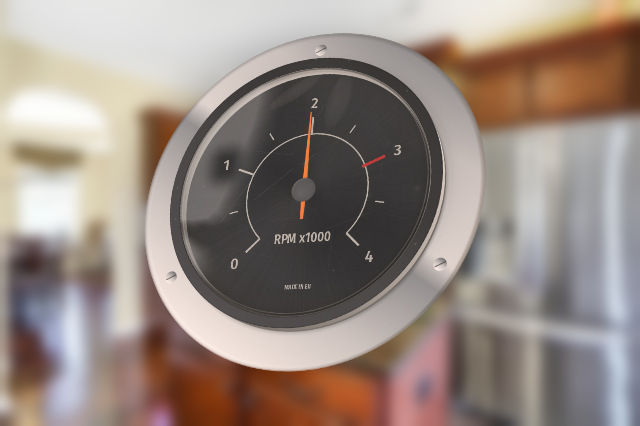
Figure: 2000
